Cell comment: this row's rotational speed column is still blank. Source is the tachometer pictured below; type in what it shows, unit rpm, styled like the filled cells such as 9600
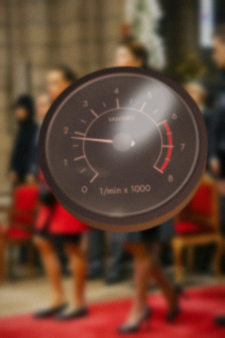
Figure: 1750
